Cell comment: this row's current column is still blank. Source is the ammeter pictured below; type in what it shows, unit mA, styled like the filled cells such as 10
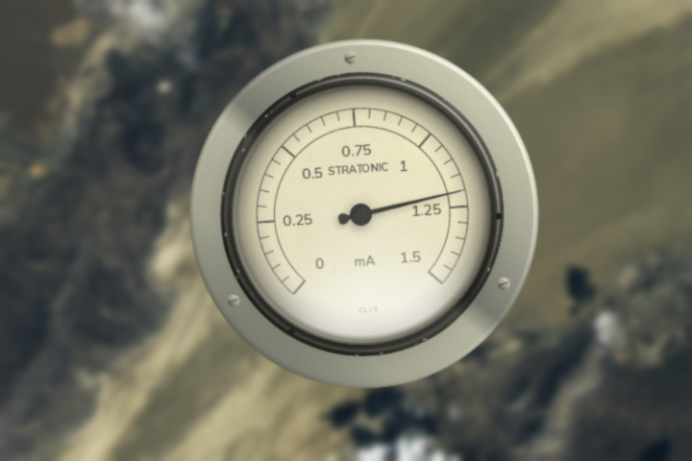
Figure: 1.2
